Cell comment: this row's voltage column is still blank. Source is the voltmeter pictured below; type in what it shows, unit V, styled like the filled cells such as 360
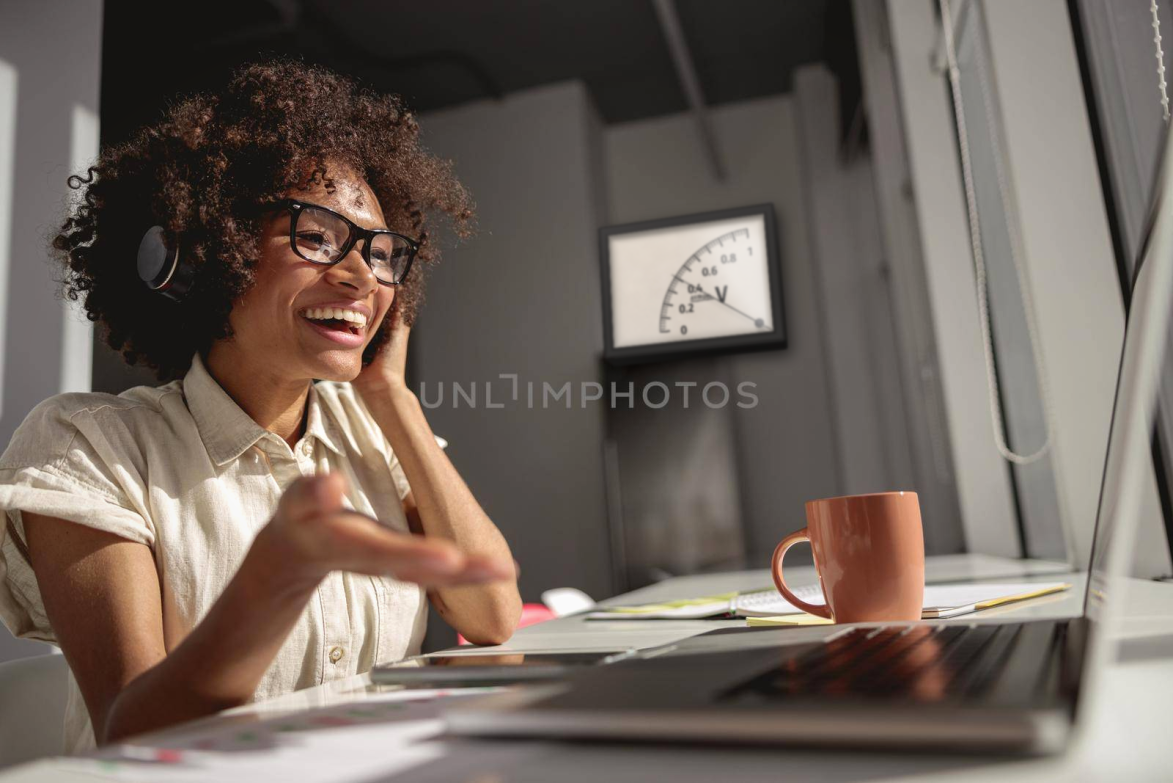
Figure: 0.4
